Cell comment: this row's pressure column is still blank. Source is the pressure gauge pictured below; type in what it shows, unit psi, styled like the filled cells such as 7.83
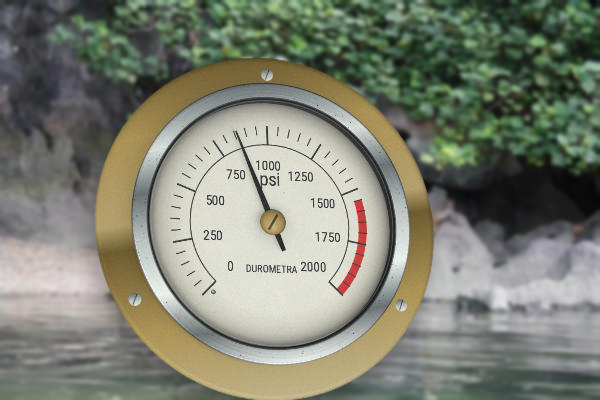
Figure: 850
